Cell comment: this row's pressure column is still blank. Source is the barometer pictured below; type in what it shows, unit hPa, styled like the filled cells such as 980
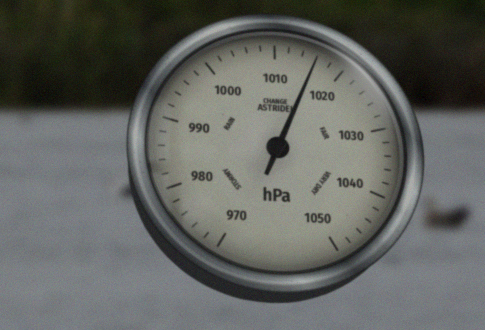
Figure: 1016
